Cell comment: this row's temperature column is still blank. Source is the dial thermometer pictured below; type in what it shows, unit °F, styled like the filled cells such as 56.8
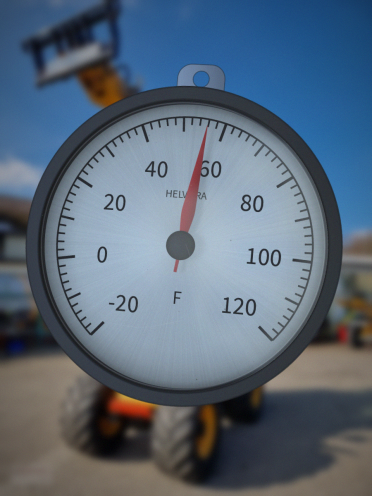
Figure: 56
